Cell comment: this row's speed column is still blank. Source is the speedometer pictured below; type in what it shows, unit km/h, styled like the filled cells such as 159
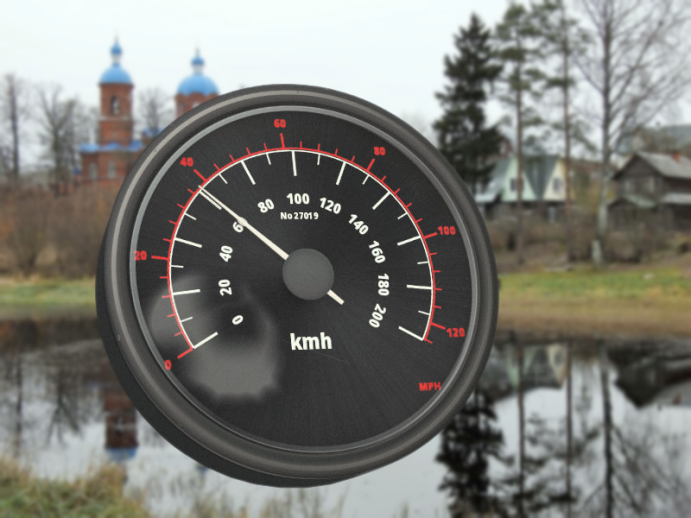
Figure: 60
